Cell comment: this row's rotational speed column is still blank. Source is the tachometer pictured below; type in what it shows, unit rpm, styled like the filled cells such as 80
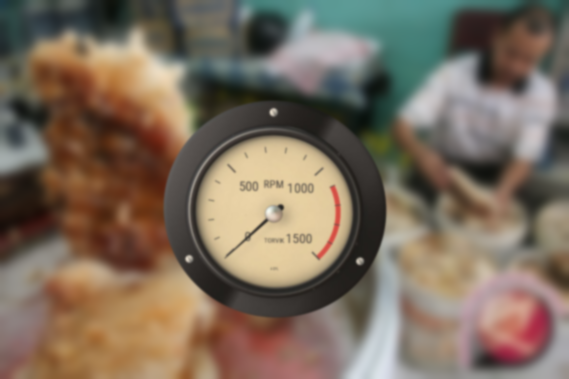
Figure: 0
